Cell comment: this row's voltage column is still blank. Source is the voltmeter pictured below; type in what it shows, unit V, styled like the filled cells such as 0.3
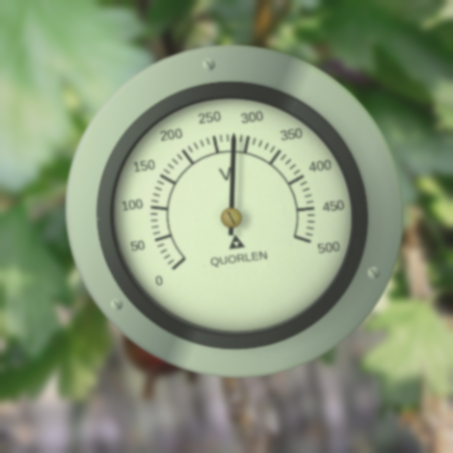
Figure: 280
